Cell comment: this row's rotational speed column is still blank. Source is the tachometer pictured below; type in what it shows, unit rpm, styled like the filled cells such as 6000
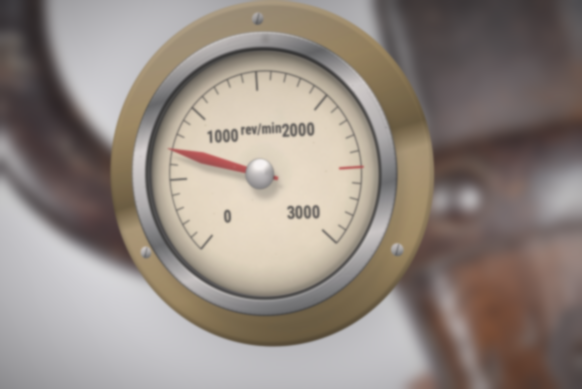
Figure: 700
